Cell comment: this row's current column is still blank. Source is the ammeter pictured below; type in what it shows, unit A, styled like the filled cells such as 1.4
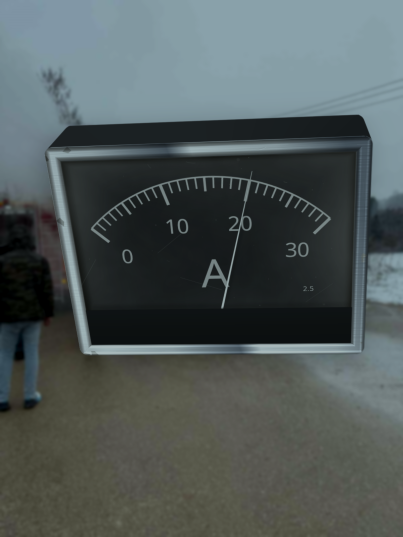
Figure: 20
